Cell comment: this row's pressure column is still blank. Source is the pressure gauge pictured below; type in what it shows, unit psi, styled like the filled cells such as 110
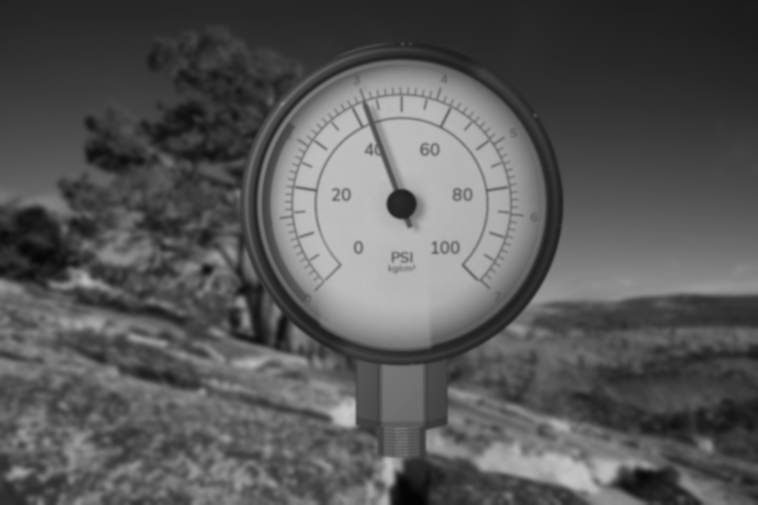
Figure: 42.5
